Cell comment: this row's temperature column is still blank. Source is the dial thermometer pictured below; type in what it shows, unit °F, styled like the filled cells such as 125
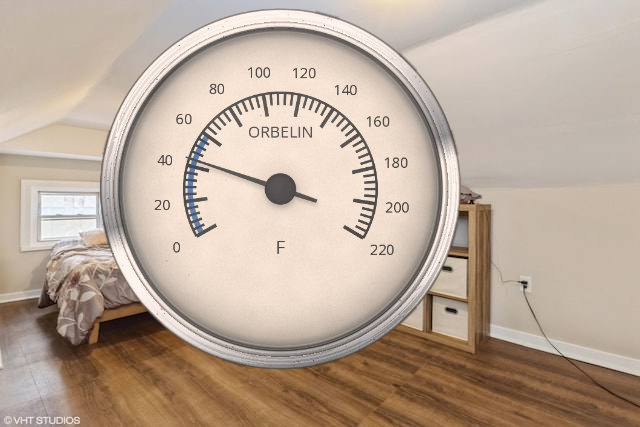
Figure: 44
